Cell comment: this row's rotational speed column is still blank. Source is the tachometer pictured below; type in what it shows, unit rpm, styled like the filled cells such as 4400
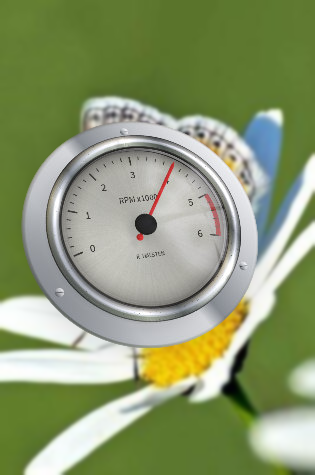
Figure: 4000
